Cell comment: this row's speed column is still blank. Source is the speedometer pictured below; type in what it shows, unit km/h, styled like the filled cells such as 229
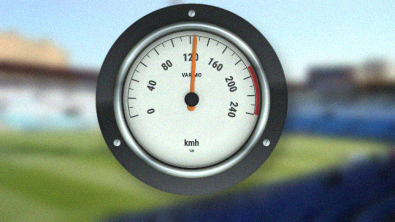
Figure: 125
